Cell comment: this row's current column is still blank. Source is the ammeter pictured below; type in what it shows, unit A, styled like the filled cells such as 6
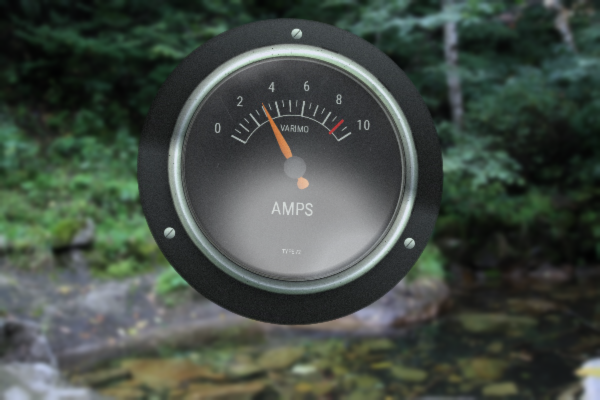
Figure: 3
